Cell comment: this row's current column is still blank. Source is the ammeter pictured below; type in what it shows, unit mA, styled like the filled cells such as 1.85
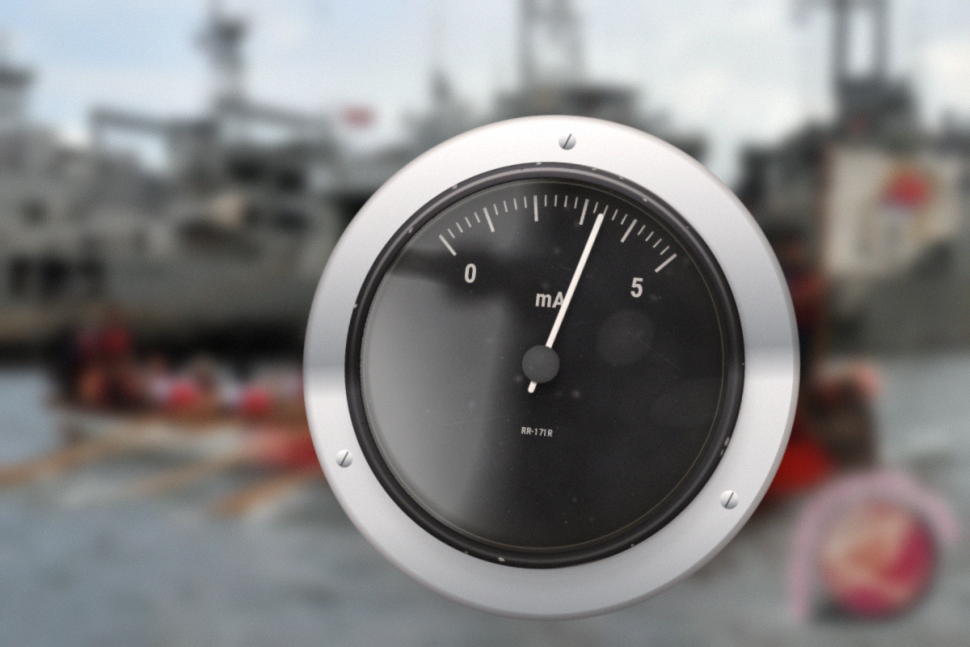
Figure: 3.4
